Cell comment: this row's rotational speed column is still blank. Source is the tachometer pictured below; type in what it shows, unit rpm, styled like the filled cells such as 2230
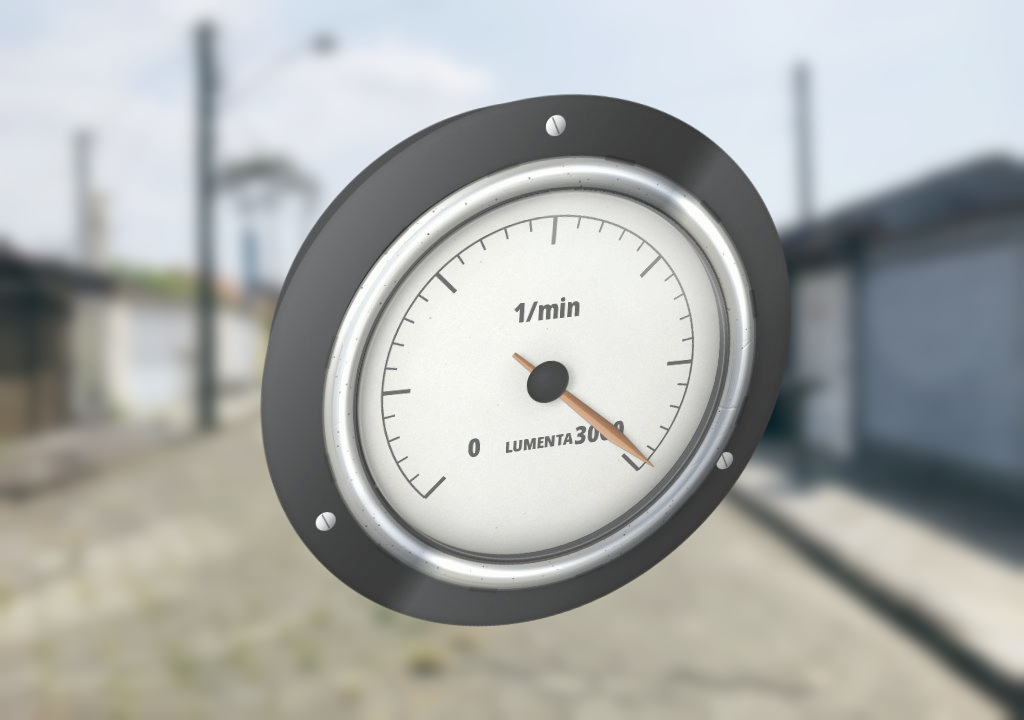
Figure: 2950
